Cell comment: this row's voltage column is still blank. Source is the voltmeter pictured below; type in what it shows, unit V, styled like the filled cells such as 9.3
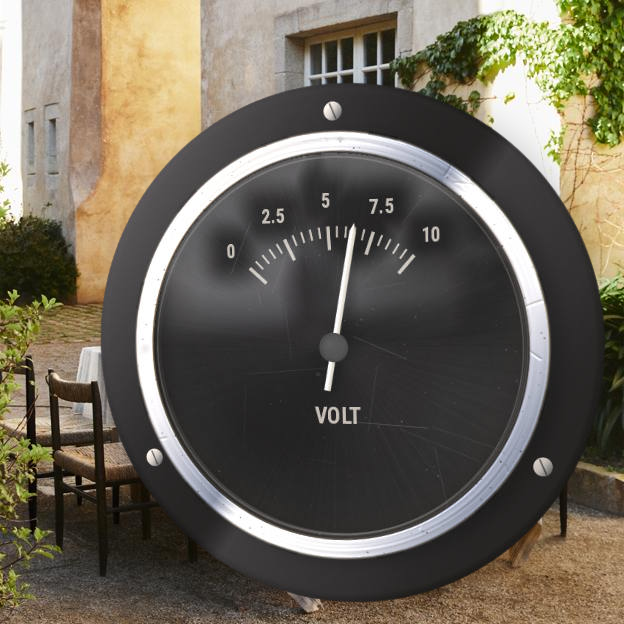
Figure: 6.5
